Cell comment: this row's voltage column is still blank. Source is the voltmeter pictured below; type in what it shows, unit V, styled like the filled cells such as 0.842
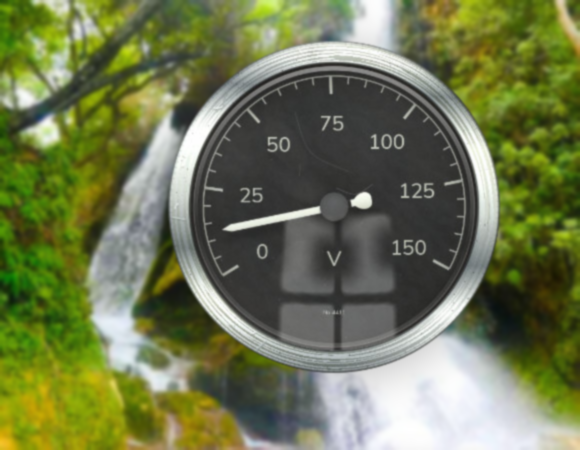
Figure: 12.5
